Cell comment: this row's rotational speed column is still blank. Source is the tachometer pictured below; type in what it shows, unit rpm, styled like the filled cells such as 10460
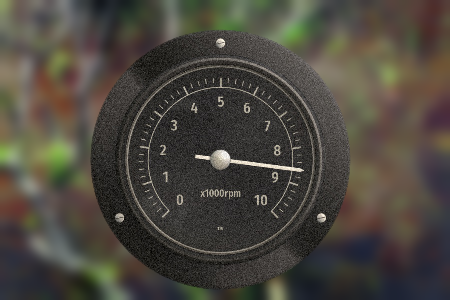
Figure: 8600
